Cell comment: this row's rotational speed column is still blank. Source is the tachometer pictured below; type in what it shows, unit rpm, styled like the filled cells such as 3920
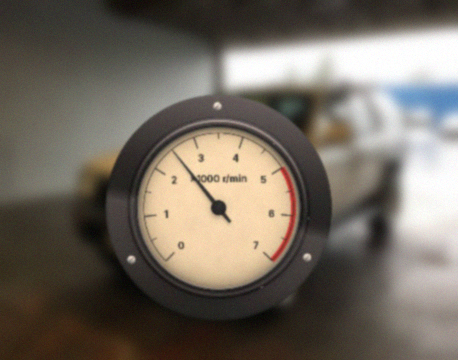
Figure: 2500
